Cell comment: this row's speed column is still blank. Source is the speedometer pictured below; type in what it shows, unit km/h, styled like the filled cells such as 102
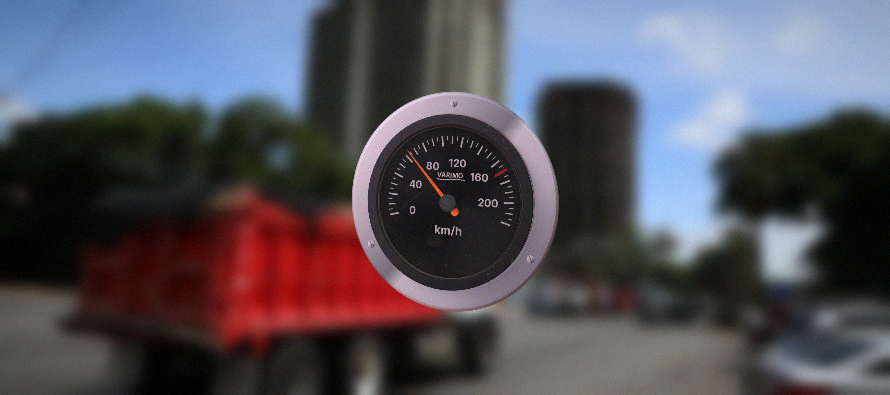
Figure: 65
